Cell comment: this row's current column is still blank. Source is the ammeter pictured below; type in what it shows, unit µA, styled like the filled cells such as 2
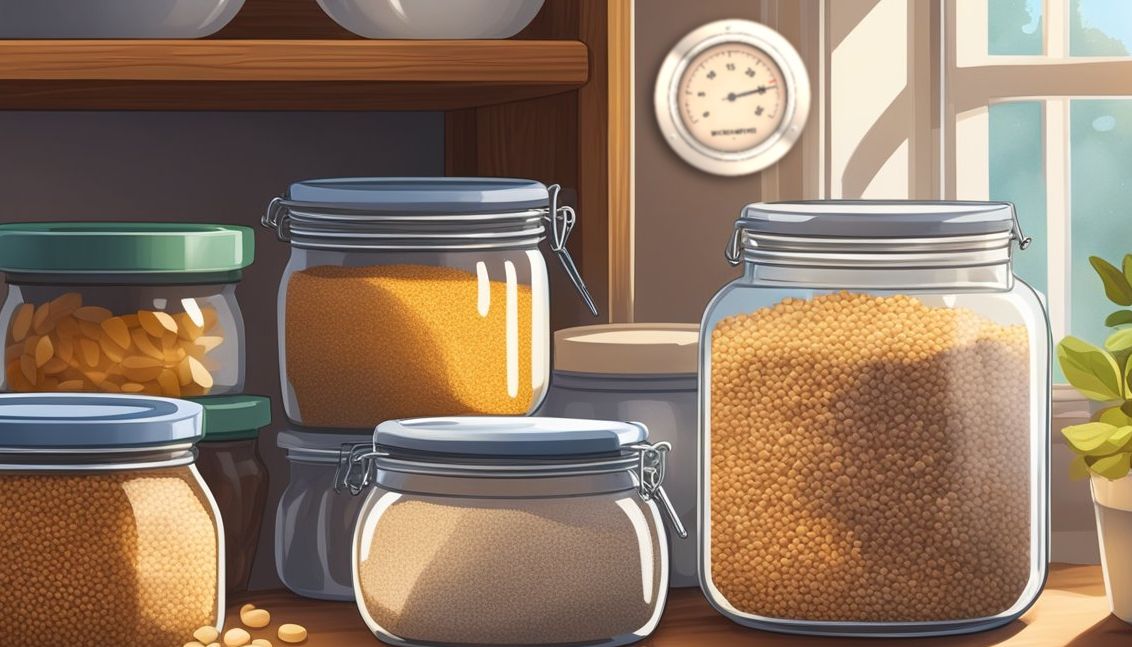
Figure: 25
